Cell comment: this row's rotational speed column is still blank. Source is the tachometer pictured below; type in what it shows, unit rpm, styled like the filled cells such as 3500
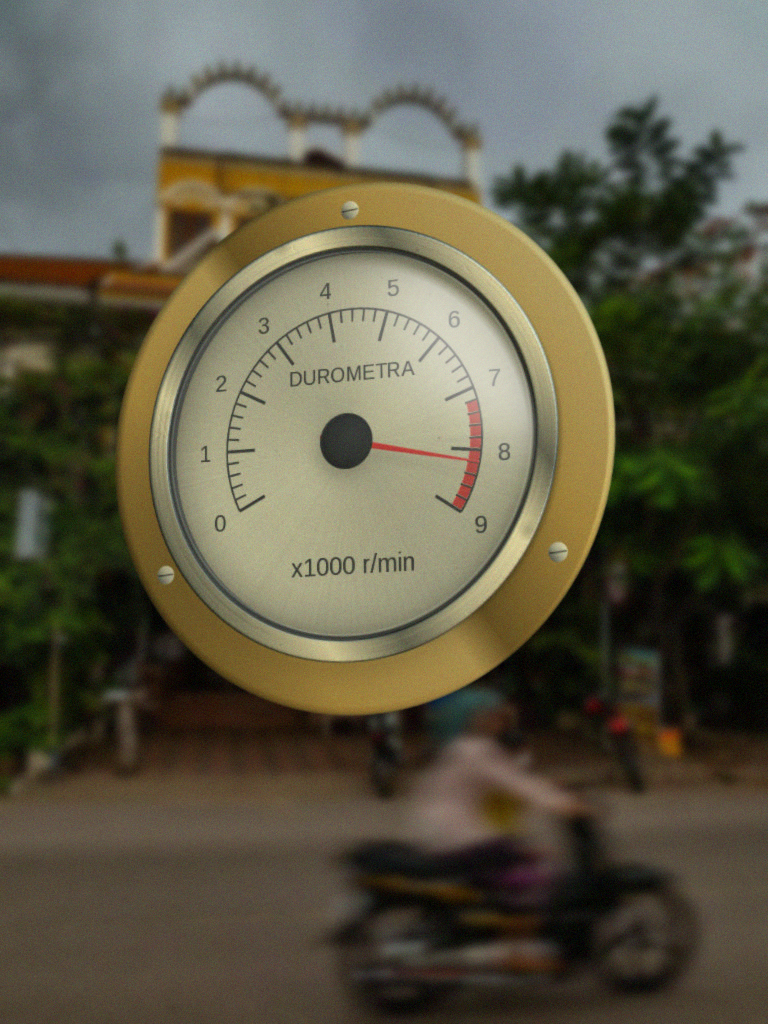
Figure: 8200
